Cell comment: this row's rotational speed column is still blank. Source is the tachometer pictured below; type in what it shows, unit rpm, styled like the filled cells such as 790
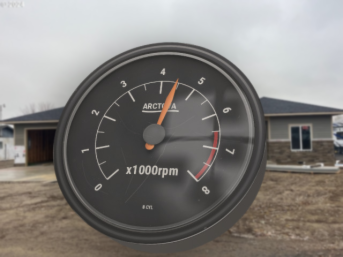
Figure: 4500
